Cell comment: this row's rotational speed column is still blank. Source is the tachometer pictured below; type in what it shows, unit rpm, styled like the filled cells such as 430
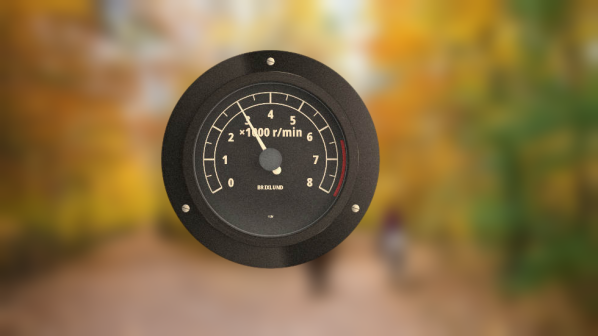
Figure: 3000
